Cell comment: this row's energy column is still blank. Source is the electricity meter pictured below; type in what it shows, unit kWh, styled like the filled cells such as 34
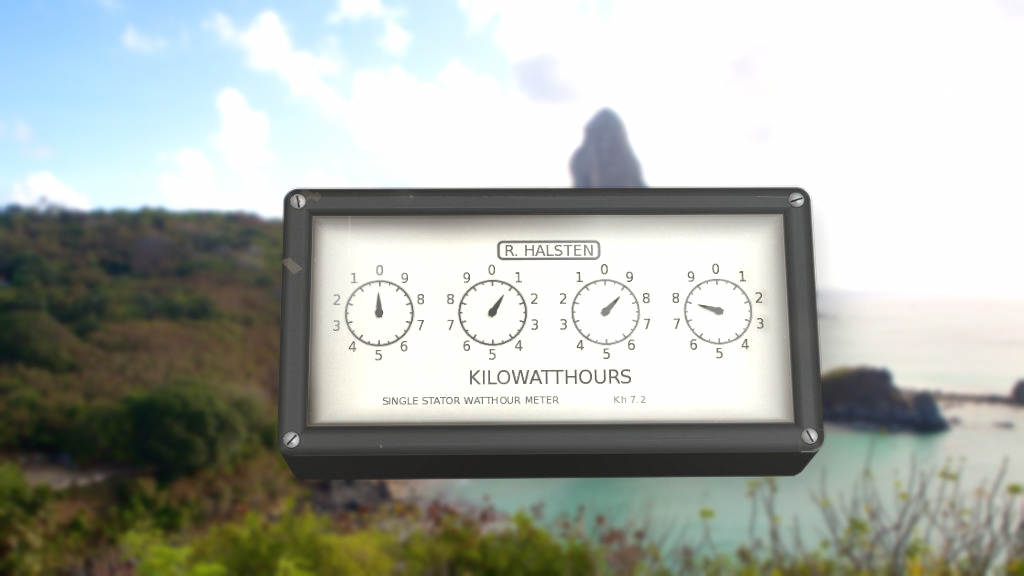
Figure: 88
